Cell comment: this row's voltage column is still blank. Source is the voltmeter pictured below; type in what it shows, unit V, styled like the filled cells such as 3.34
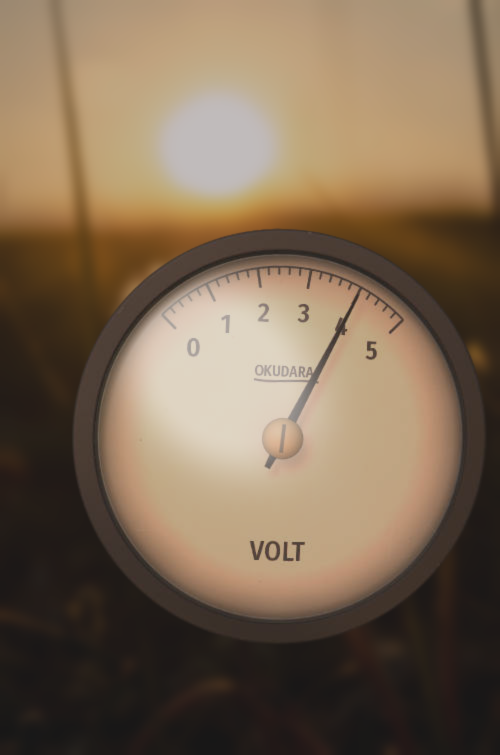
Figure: 4
